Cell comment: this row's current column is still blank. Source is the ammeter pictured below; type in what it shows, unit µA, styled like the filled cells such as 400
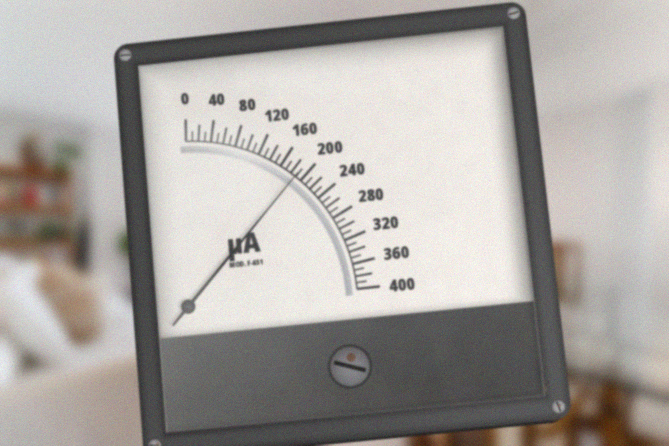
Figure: 190
